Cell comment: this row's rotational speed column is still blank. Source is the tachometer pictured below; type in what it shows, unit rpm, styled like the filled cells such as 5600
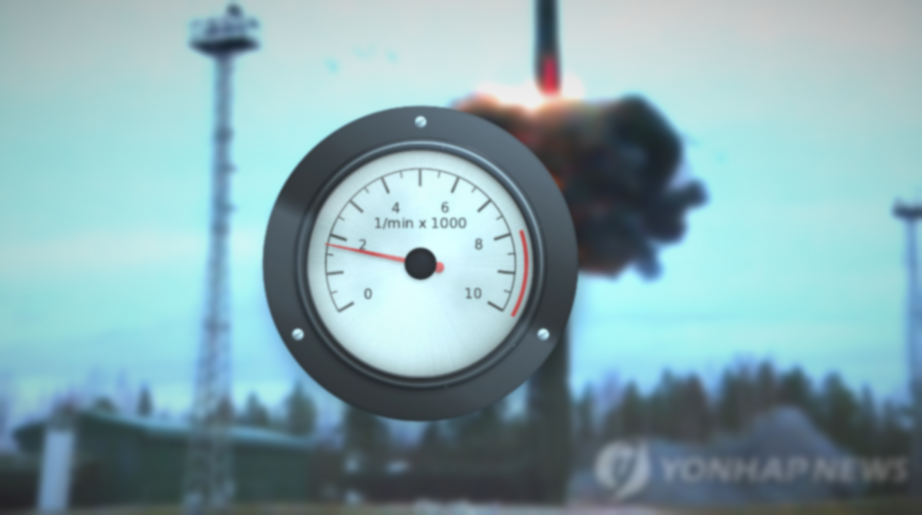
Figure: 1750
